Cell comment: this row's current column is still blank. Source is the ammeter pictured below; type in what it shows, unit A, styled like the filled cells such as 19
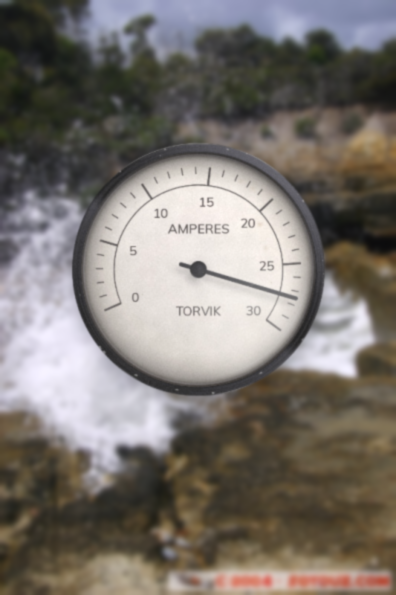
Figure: 27.5
